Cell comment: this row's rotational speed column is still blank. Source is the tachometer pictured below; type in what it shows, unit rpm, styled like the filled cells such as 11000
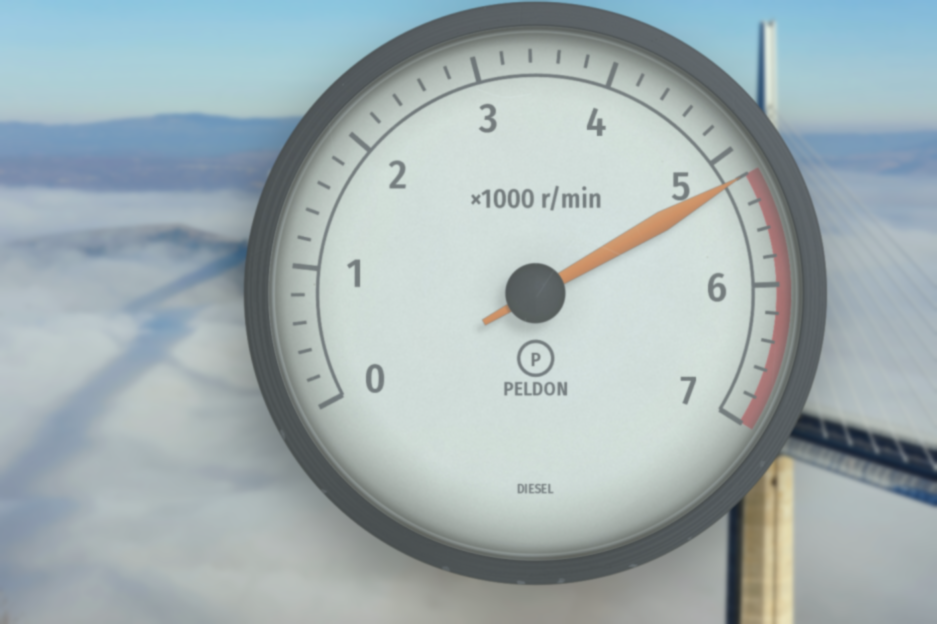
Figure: 5200
